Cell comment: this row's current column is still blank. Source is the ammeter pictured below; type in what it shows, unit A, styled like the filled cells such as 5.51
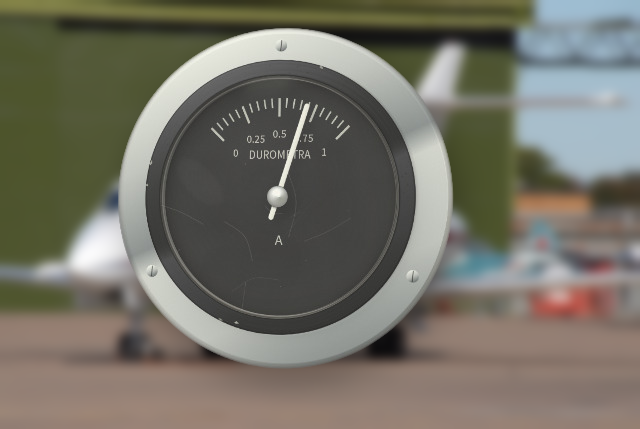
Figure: 0.7
